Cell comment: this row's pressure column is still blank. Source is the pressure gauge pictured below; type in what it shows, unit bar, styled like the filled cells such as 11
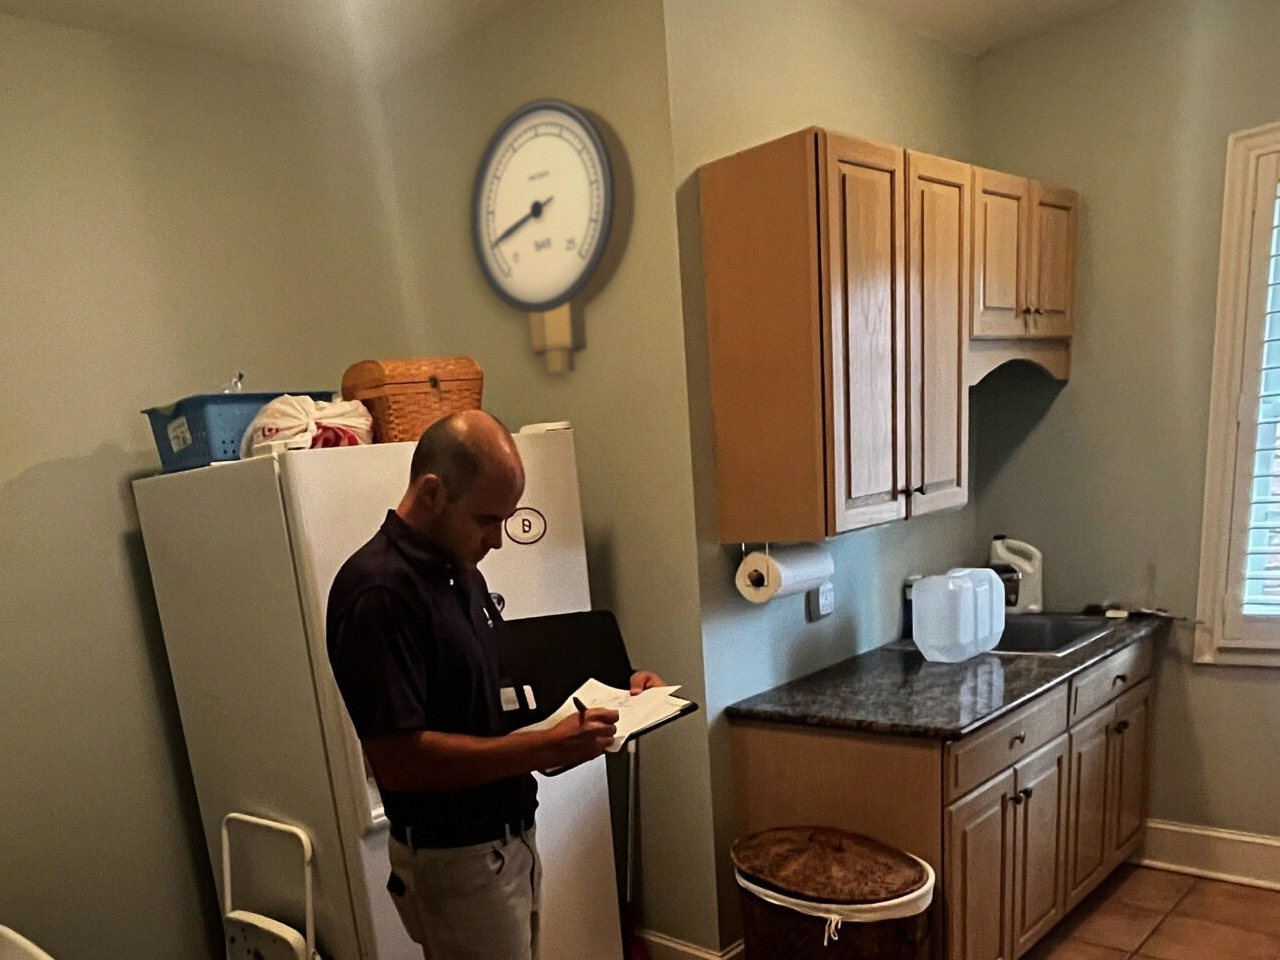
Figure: 2.5
